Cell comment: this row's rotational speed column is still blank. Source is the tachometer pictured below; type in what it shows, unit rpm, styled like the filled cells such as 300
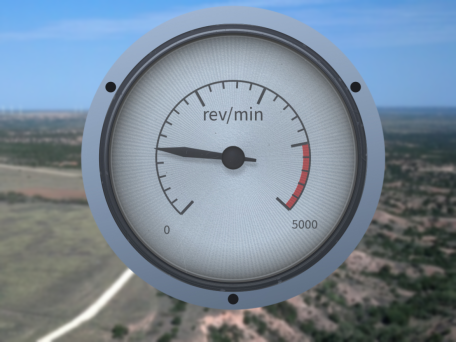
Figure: 1000
